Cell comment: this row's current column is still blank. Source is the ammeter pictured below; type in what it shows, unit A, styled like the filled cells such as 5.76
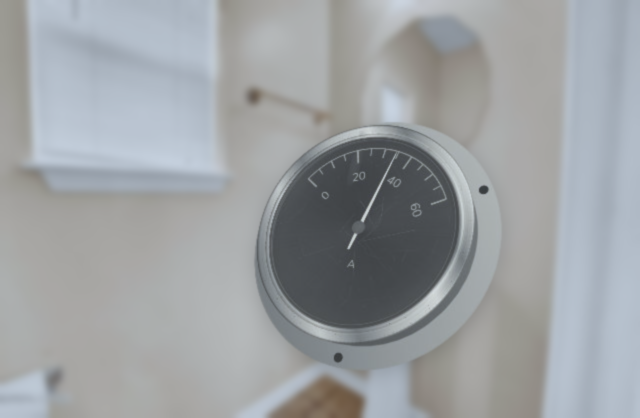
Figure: 35
